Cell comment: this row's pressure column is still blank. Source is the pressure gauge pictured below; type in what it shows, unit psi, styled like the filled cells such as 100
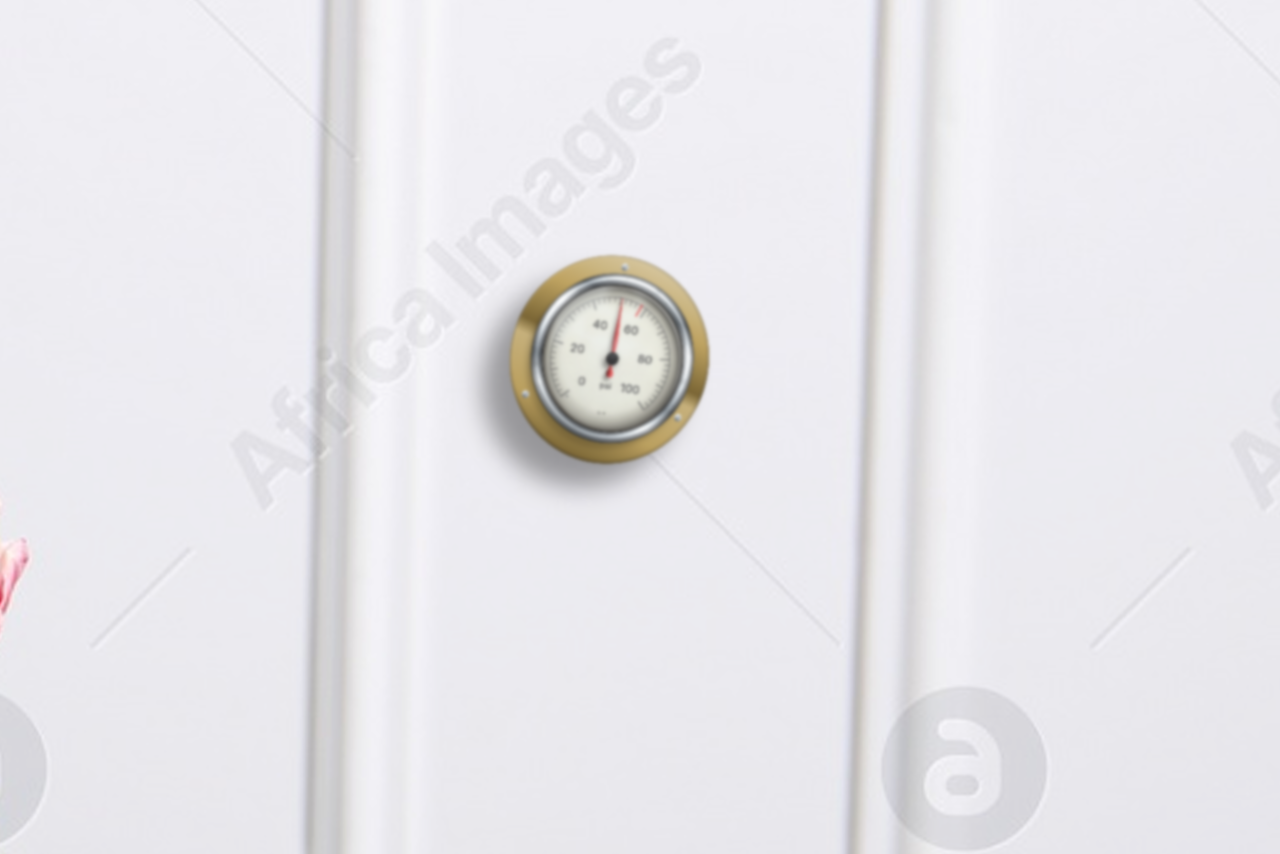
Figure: 50
